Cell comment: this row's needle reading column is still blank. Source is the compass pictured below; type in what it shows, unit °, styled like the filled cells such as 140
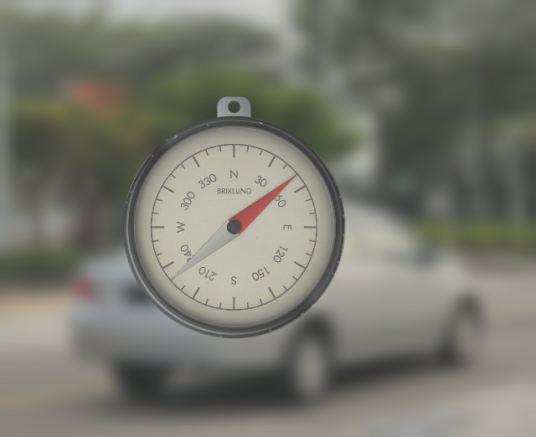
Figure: 50
